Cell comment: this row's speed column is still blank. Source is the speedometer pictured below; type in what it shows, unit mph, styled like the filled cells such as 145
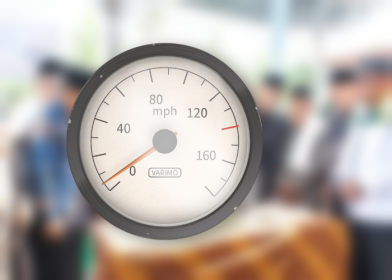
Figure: 5
